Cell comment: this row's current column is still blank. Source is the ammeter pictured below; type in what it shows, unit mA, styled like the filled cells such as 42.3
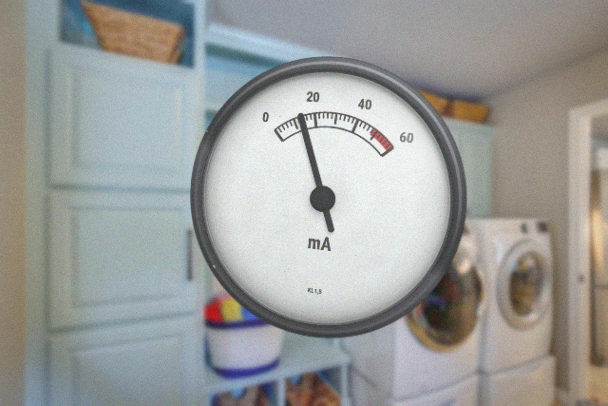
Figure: 14
